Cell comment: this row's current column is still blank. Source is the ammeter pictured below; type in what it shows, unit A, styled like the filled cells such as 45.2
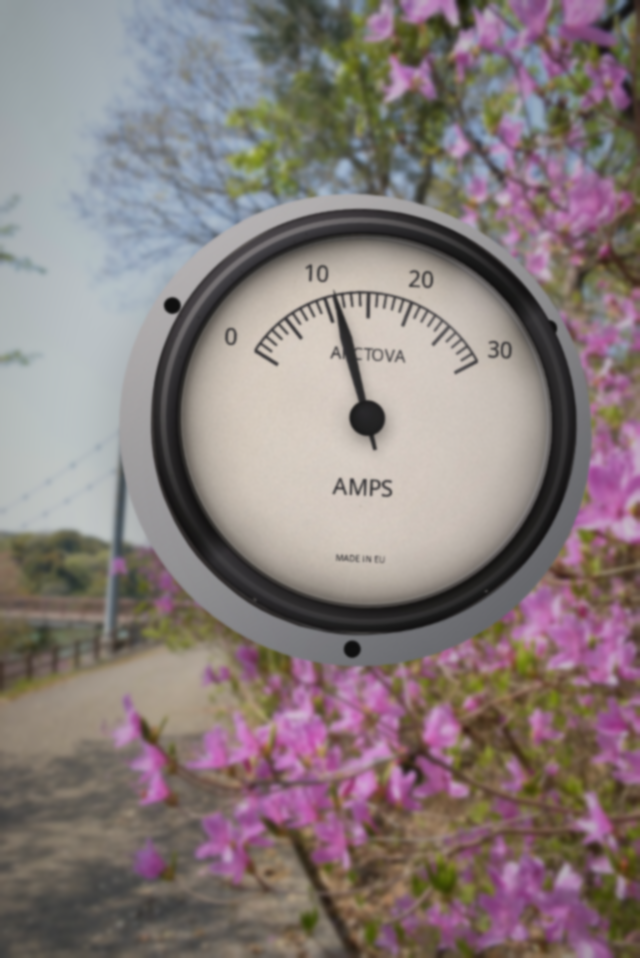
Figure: 11
